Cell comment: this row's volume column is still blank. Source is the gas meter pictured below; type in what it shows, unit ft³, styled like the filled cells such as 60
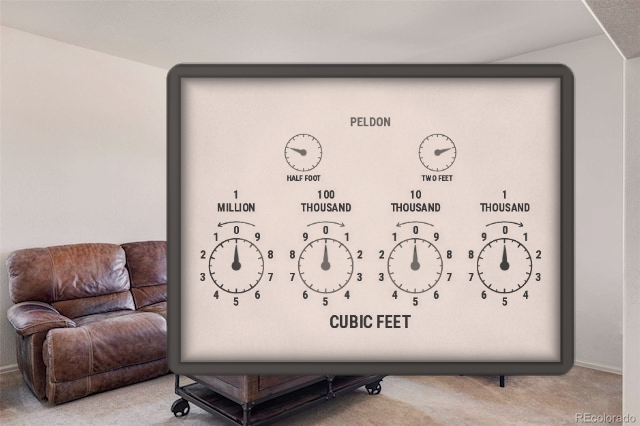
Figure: 0
